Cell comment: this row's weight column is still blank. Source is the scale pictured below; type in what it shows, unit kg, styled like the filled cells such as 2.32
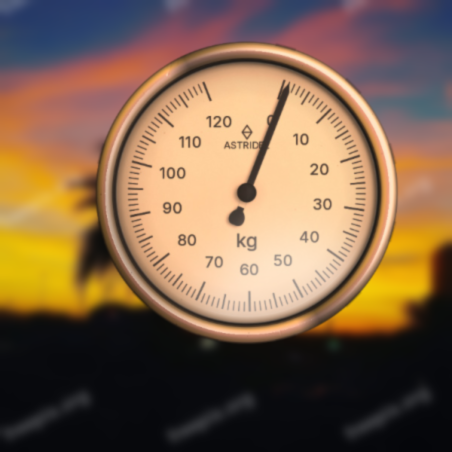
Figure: 1
